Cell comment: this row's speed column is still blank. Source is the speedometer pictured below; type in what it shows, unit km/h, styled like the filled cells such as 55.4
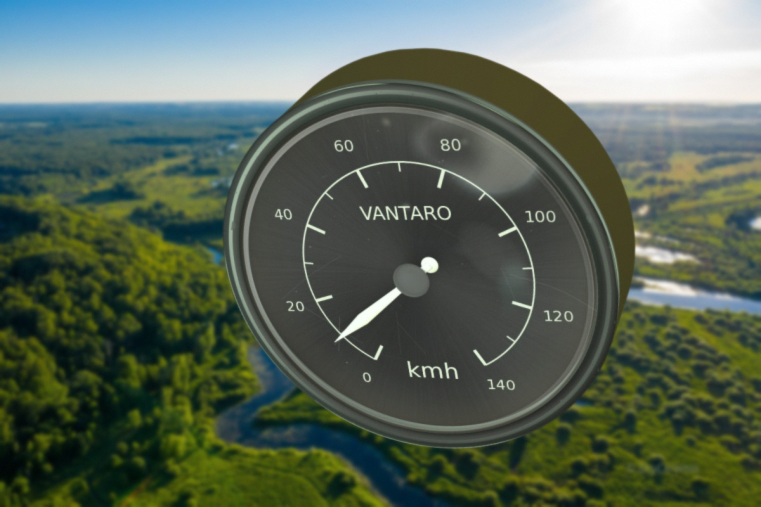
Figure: 10
